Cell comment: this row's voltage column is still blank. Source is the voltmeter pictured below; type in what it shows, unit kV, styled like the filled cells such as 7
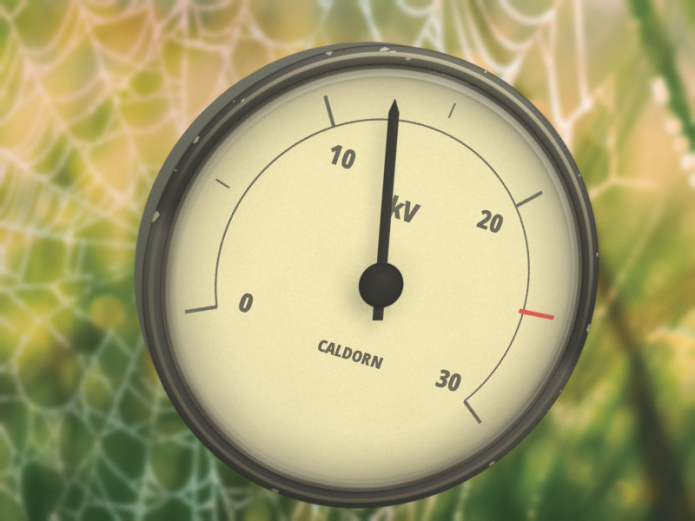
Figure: 12.5
